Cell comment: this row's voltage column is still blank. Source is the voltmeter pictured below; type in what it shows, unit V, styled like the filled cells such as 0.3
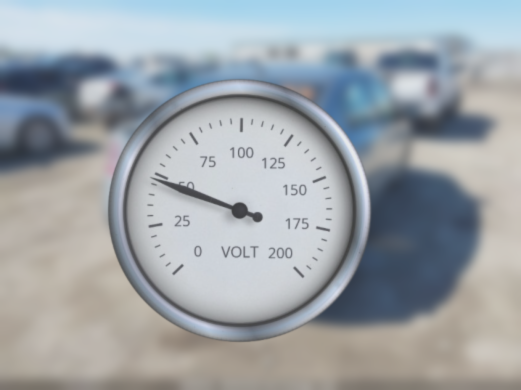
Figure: 47.5
